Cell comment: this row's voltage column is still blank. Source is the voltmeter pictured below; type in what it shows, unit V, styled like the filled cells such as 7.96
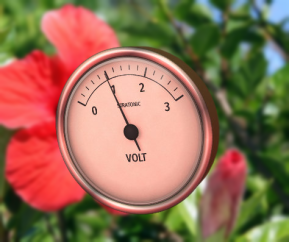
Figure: 1
